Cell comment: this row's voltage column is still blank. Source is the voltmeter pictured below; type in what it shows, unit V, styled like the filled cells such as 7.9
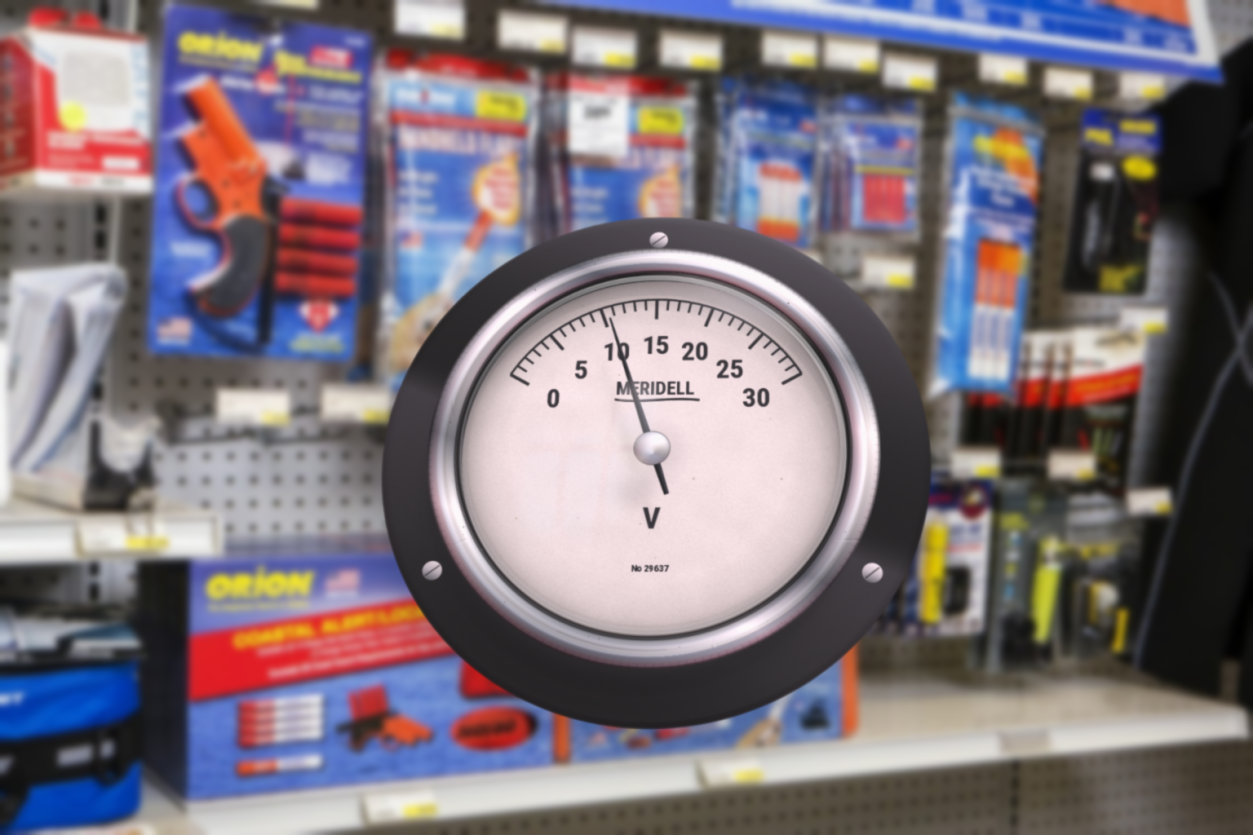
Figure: 10.5
